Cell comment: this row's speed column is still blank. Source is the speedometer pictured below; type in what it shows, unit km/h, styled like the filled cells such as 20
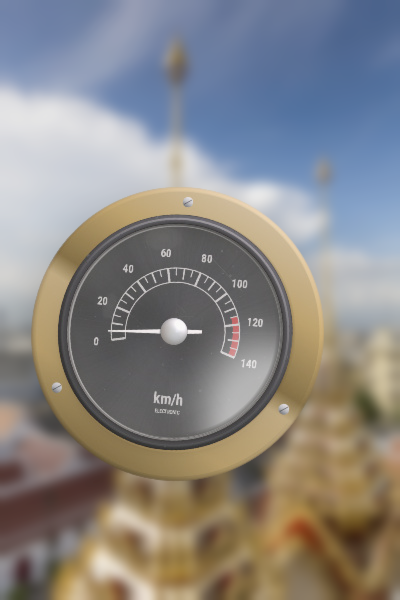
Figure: 5
